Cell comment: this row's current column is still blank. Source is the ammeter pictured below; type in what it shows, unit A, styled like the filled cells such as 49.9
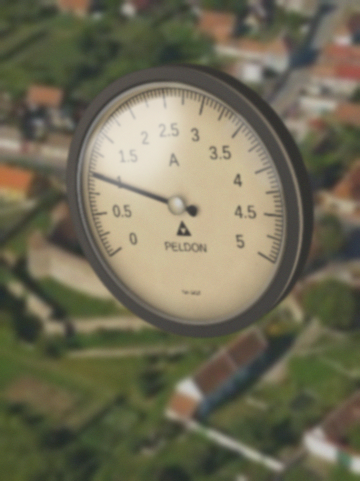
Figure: 1
